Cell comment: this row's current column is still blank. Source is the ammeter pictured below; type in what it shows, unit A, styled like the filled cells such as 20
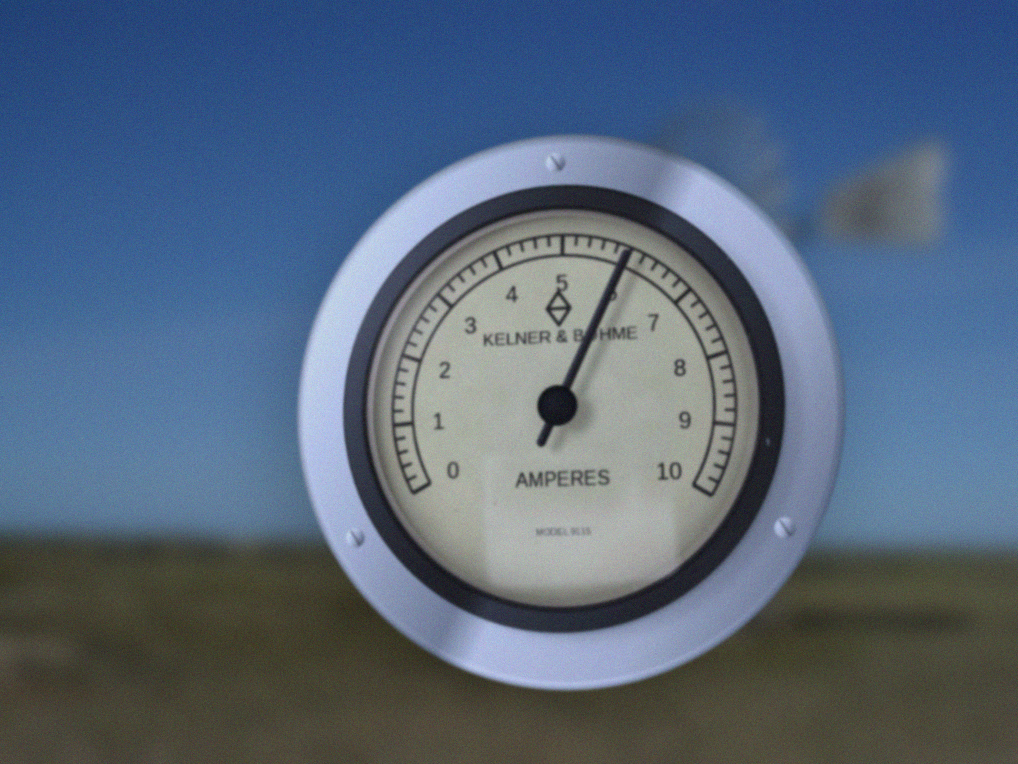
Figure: 6
